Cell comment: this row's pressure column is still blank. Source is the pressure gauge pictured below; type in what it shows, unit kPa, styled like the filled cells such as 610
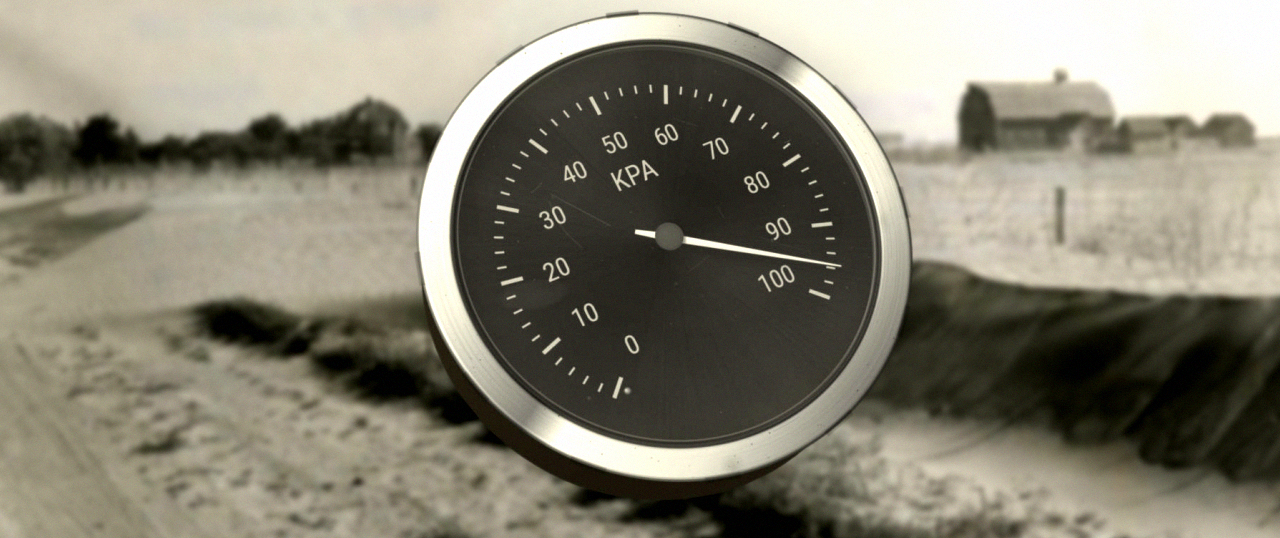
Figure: 96
